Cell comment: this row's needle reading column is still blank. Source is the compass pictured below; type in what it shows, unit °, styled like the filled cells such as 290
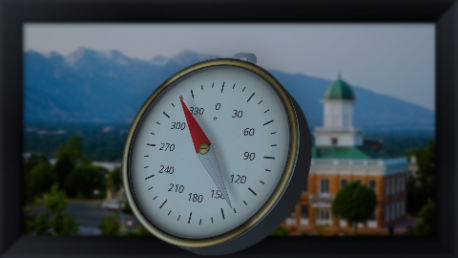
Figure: 320
